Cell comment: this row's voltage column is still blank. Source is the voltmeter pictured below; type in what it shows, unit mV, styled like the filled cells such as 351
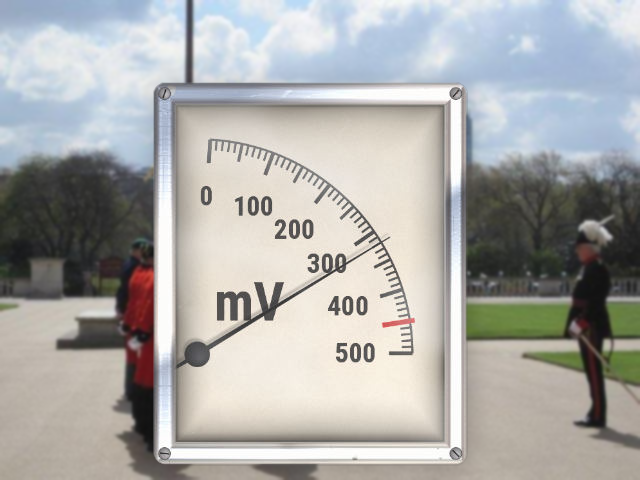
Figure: 320
